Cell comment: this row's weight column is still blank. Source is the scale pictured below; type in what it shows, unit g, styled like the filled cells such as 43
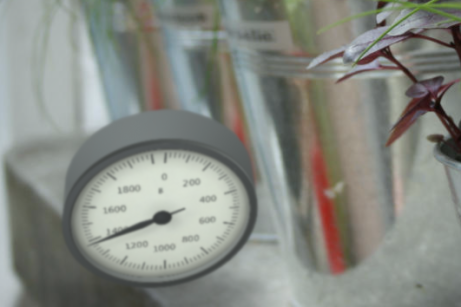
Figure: 1400
